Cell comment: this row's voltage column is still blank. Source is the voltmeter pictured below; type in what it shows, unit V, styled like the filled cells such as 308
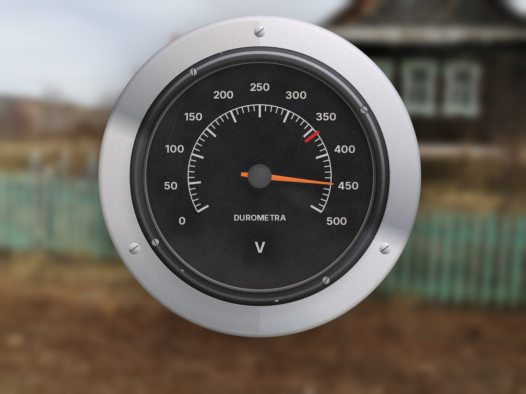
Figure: 450
